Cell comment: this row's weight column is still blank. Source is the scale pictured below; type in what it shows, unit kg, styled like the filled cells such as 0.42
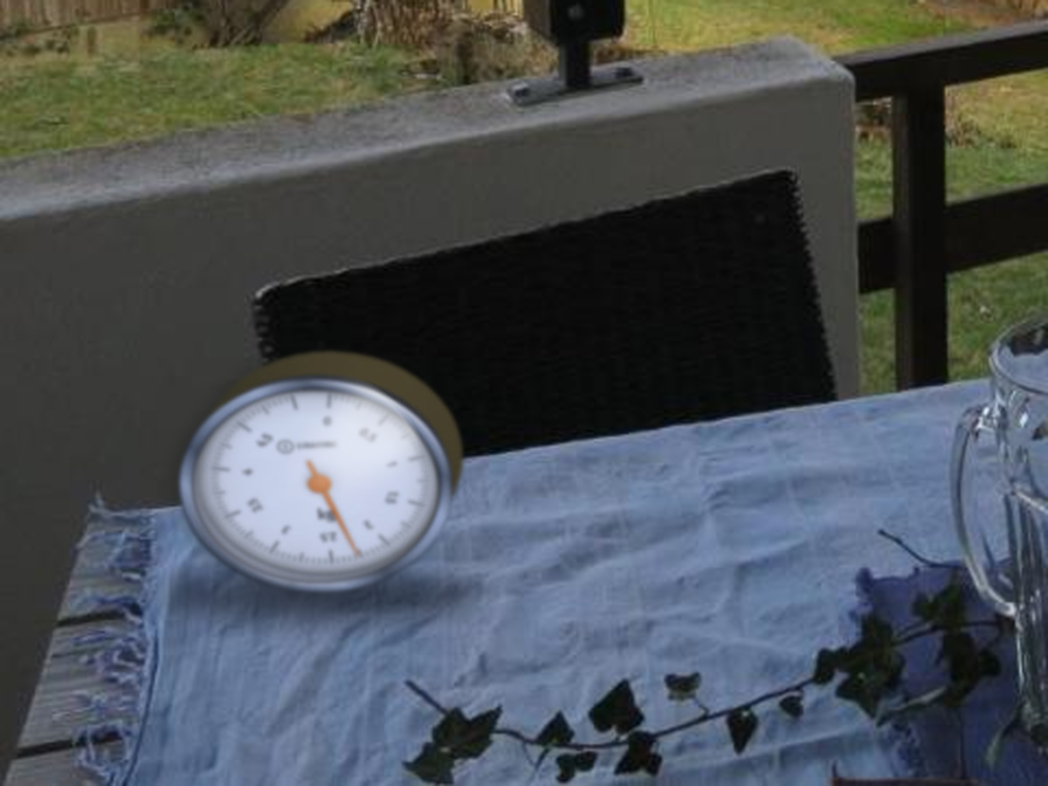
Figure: 2.25
